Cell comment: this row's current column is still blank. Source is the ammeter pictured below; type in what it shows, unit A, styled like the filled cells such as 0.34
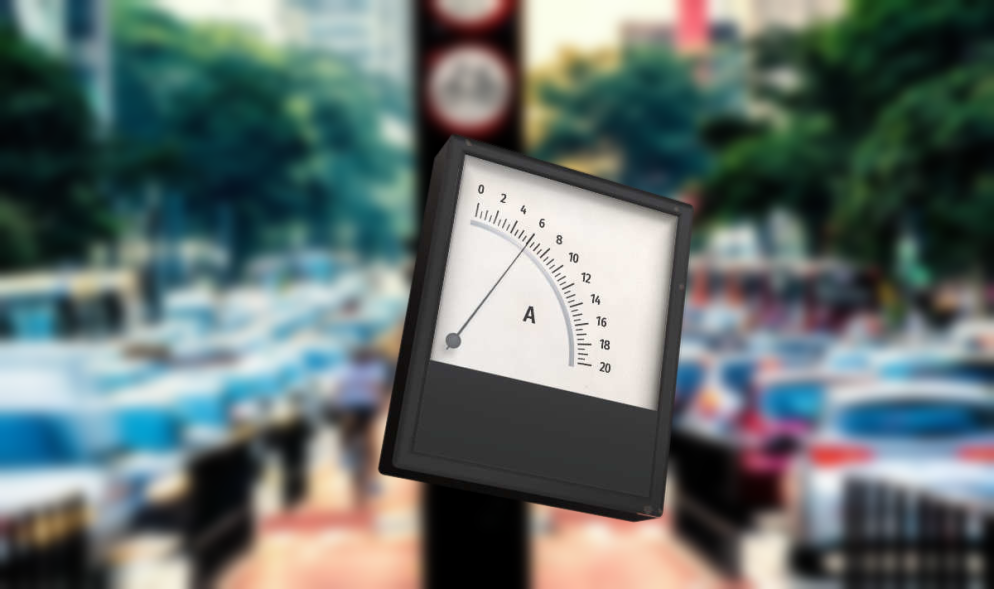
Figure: 6
